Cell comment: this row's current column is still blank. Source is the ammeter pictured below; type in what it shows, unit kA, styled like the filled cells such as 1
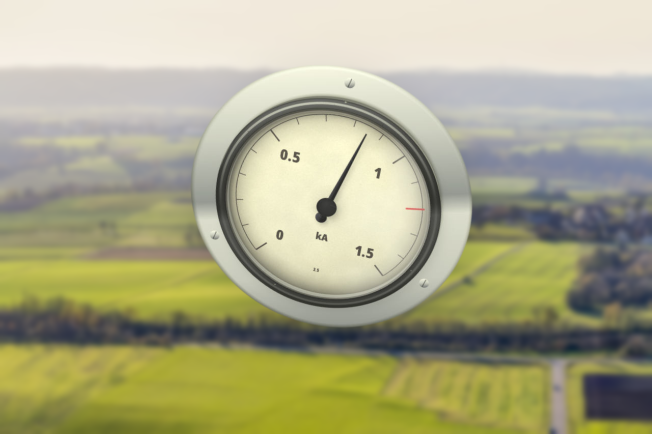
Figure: 0.85
